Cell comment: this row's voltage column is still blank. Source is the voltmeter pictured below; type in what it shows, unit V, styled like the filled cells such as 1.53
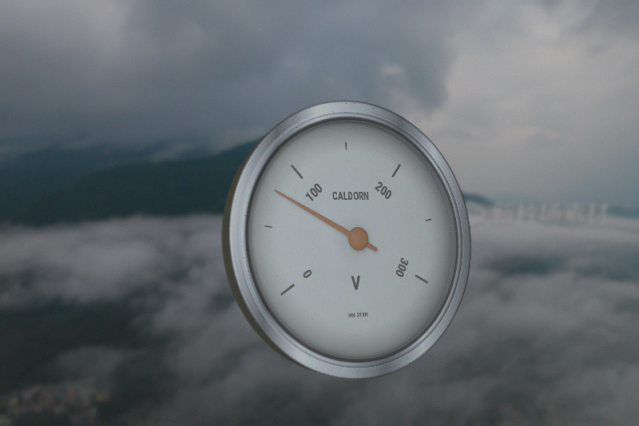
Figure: 75
